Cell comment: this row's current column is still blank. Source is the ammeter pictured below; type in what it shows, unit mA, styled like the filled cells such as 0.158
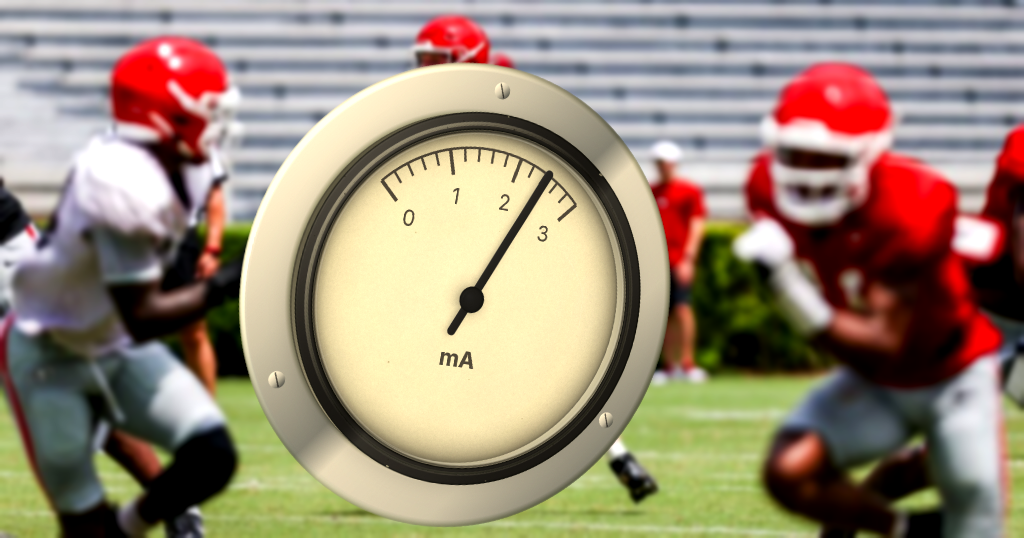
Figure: 2.4
